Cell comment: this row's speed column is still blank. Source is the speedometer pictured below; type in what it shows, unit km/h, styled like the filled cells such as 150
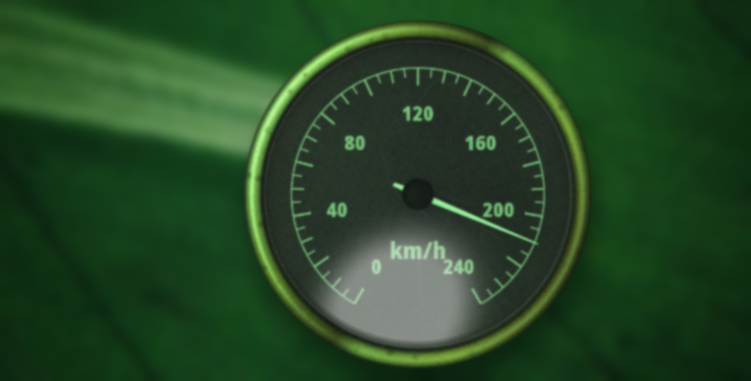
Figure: 210
